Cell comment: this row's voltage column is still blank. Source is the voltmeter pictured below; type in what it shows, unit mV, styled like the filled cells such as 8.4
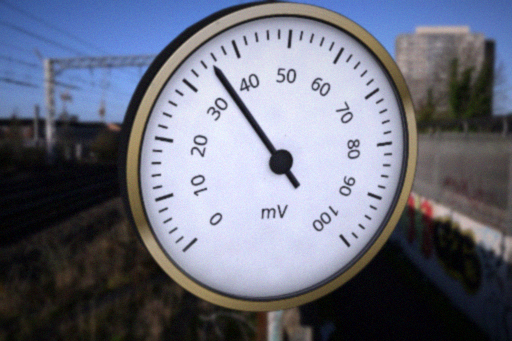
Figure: 35
